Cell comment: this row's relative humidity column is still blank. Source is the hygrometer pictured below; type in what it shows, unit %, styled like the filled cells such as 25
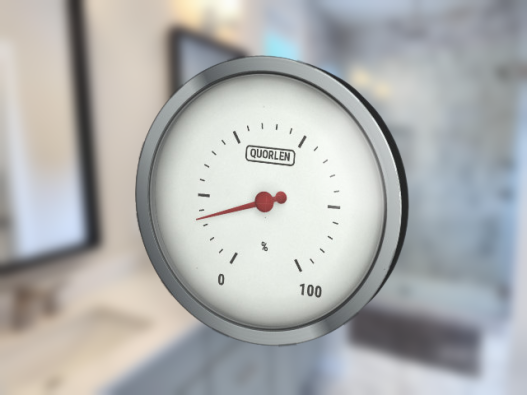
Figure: 14
